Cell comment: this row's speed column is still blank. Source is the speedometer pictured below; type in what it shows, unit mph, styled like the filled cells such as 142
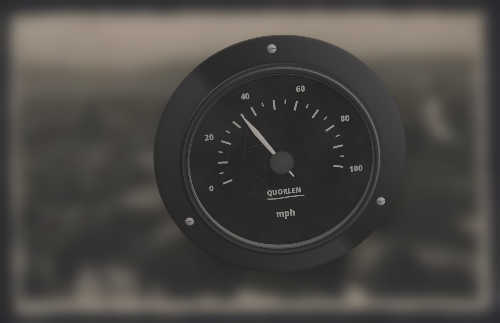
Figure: 35
